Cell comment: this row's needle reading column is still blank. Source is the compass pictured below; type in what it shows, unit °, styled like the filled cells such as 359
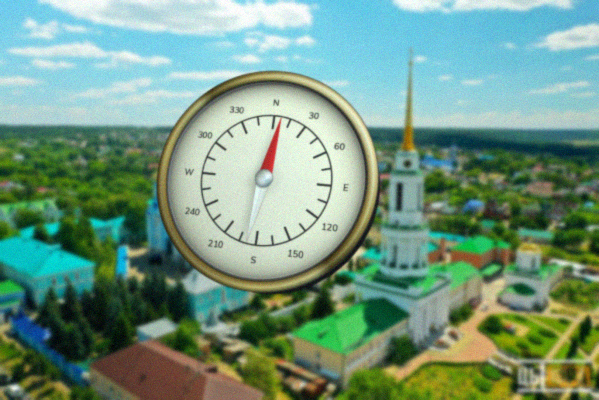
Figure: 7.5
